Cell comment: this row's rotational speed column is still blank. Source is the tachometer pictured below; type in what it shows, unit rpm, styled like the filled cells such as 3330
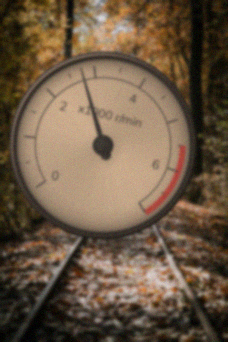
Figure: 2750
